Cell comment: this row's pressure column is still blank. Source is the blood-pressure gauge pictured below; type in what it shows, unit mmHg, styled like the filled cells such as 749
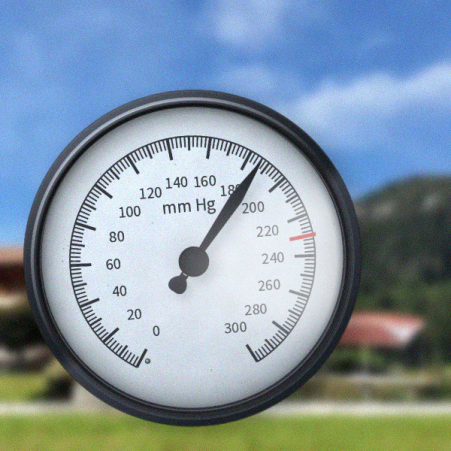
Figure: 186
